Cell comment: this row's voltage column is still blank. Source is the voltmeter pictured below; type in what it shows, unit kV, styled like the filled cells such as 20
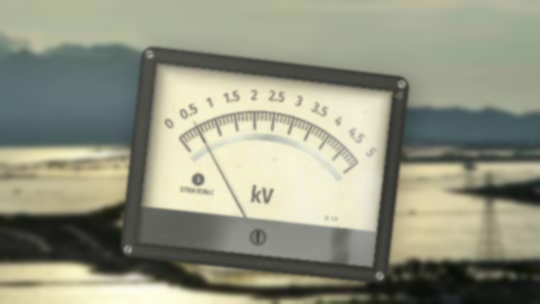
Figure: 0.5
